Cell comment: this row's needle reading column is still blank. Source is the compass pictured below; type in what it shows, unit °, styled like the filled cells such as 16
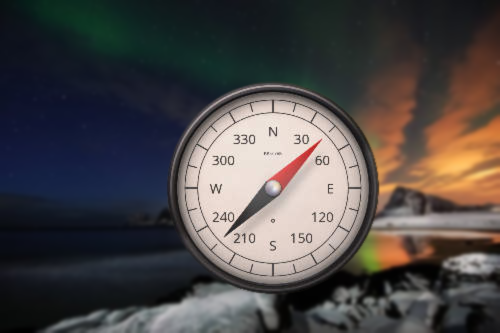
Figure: 45
